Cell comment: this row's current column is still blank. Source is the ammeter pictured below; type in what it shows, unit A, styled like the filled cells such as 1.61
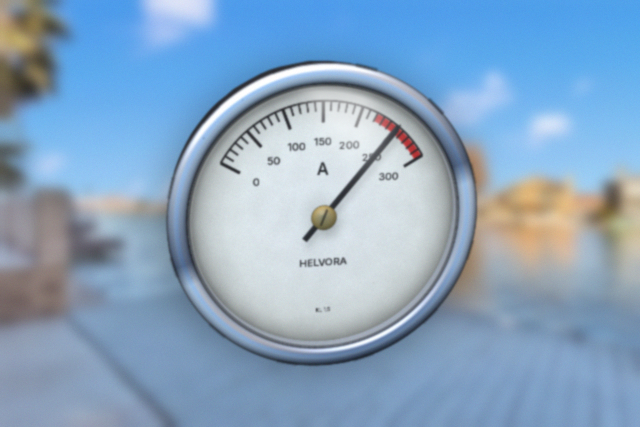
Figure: 250
